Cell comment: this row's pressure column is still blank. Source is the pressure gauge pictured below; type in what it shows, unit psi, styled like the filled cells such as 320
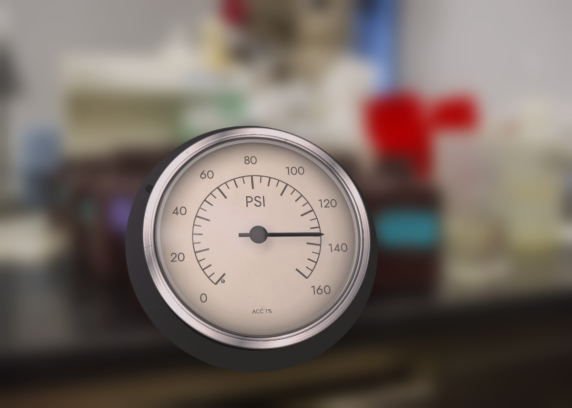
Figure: 135
